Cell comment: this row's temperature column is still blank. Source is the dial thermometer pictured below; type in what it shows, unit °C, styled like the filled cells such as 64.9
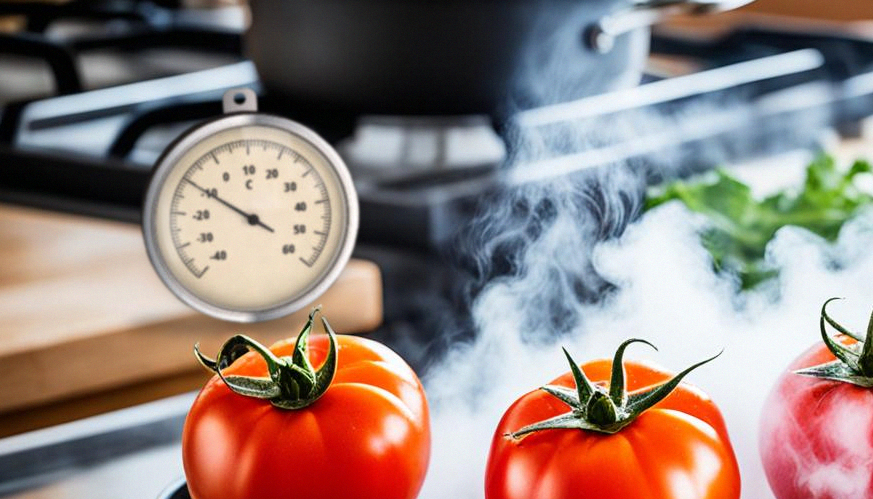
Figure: -10
